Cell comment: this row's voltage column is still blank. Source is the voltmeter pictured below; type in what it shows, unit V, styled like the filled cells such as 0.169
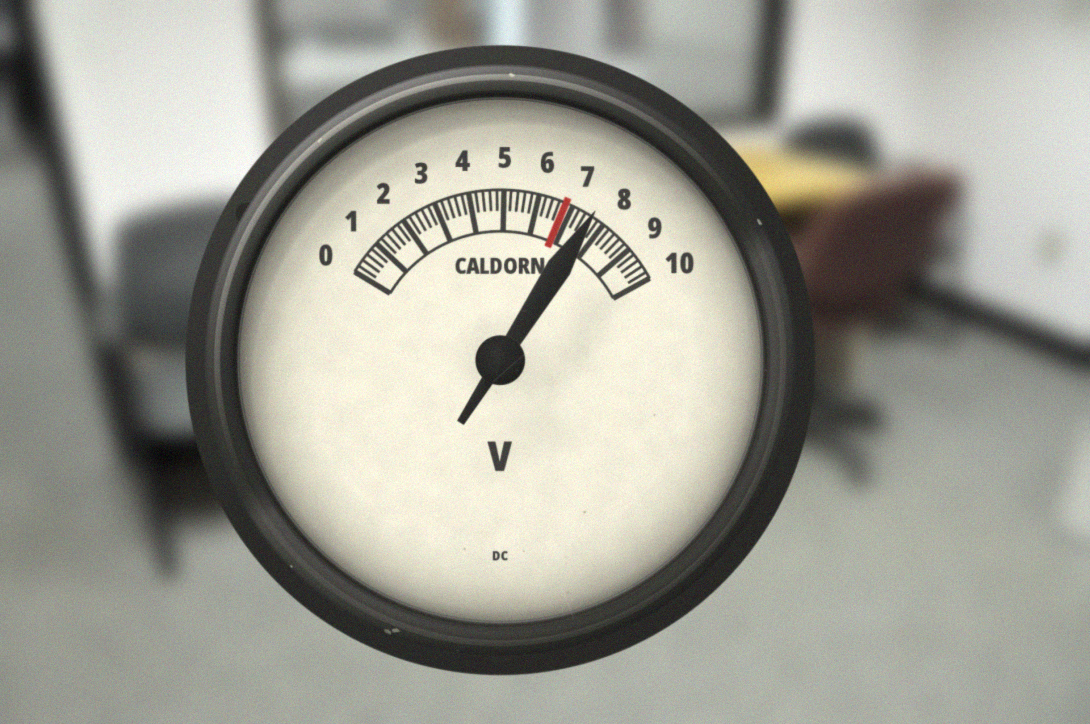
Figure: 7.6
